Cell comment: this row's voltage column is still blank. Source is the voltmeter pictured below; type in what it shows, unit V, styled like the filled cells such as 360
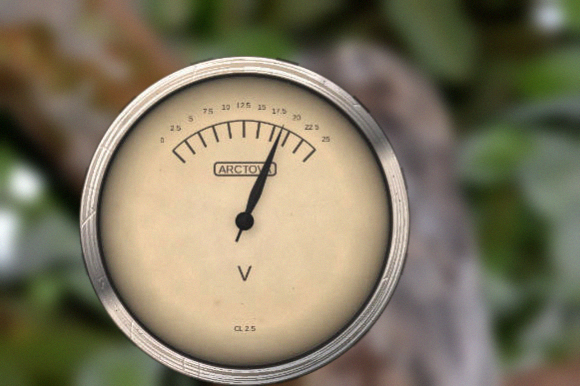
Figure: 18.75
